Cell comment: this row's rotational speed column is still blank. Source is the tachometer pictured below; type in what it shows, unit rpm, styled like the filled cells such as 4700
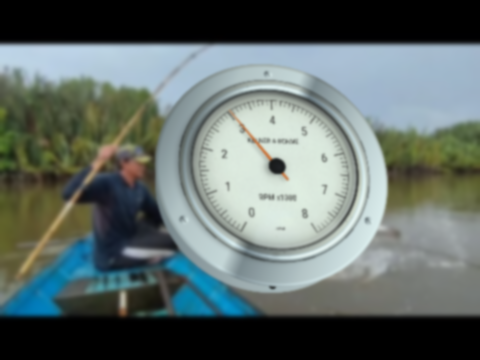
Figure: 3000
